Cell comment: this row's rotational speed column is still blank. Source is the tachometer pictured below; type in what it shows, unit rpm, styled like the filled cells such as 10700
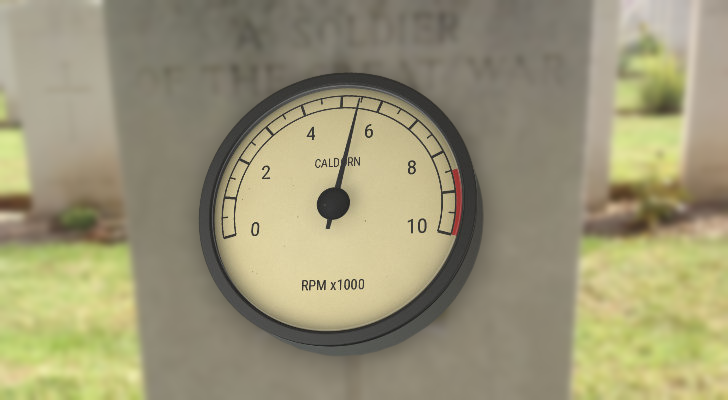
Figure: 5500
